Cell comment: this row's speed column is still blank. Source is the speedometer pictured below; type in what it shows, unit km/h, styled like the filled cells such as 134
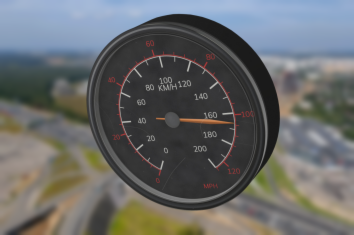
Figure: 165
